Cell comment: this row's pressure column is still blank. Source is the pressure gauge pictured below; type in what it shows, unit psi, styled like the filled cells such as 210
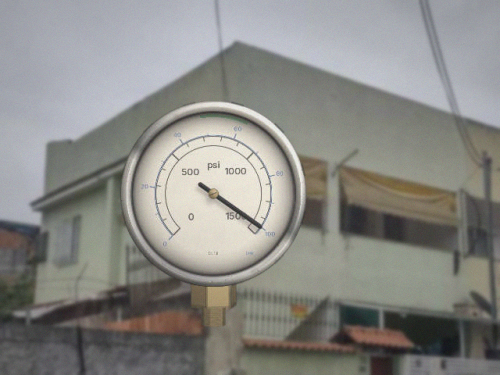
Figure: 1450
